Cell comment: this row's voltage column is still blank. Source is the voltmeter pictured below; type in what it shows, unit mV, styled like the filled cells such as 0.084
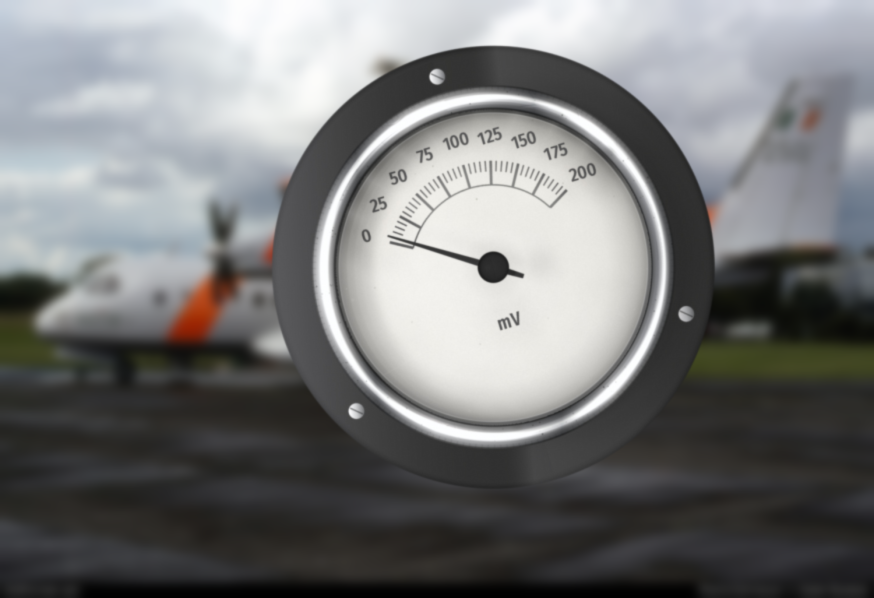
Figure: 5
